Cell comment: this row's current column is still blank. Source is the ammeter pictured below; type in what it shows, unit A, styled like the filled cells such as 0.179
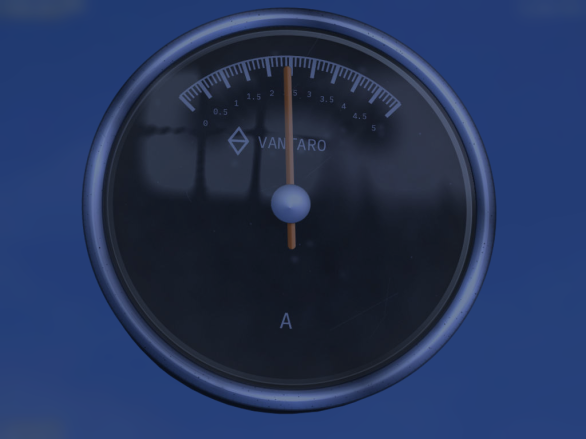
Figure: 2.4
